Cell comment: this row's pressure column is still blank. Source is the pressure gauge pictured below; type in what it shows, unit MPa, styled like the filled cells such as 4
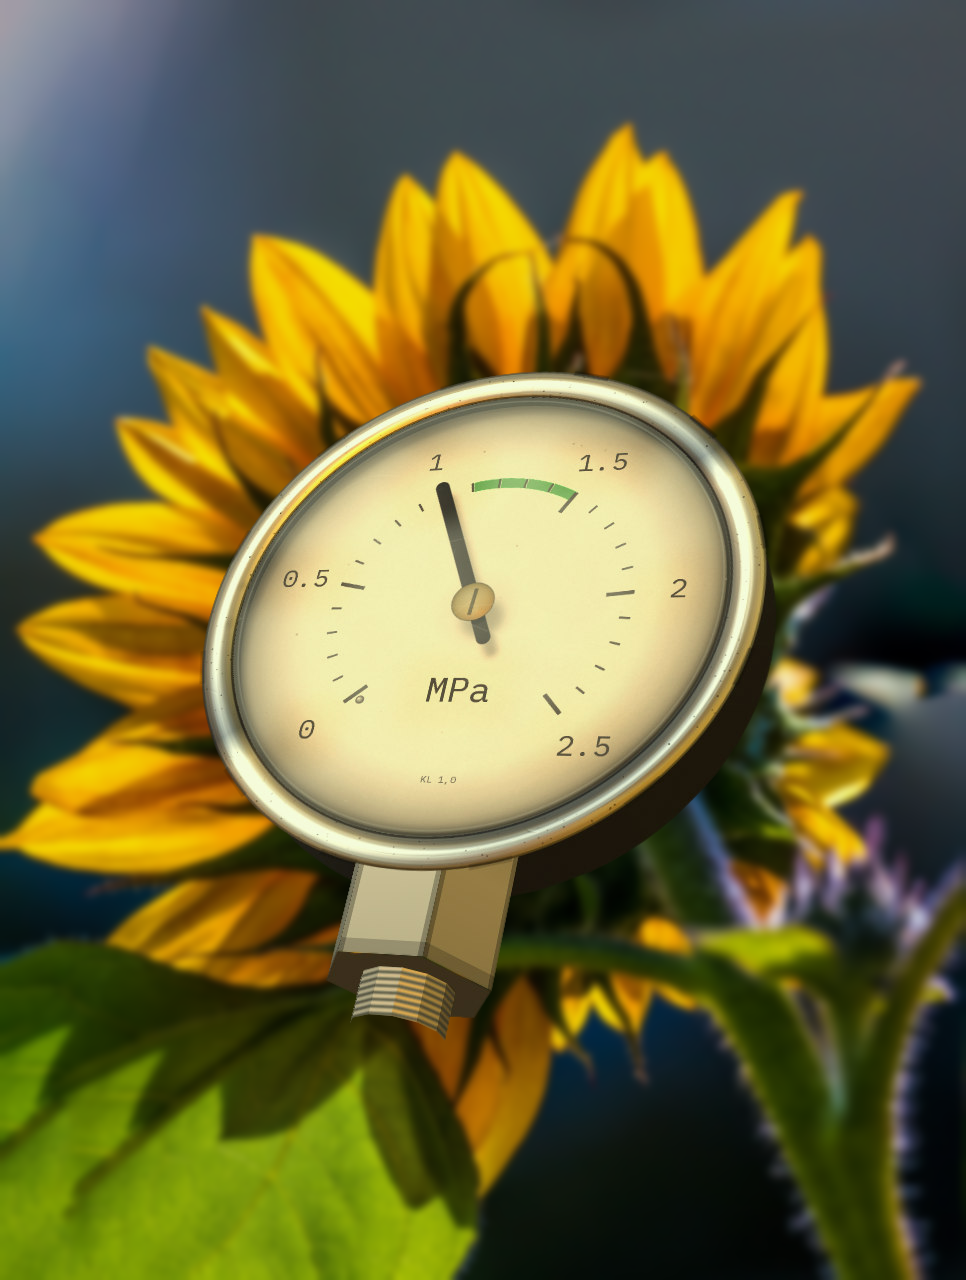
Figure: 1
